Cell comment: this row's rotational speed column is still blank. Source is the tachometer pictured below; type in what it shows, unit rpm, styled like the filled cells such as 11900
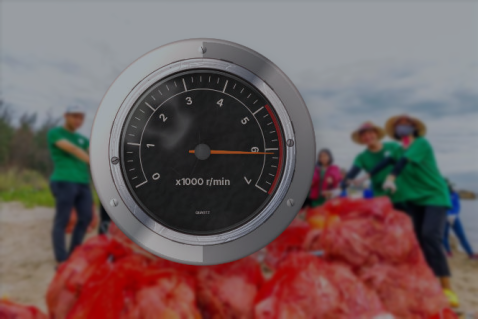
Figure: 6100
